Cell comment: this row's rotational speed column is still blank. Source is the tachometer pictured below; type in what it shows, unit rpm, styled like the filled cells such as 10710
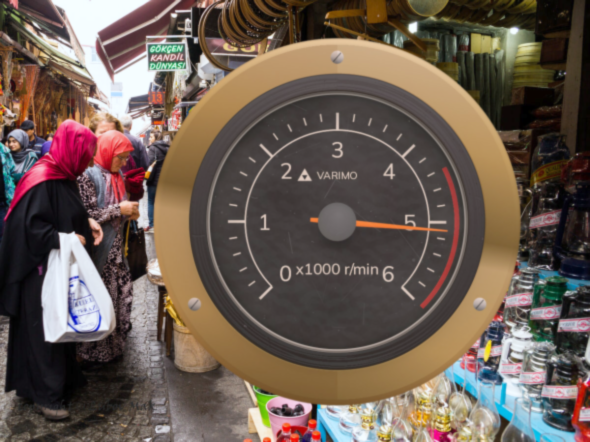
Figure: 5100
